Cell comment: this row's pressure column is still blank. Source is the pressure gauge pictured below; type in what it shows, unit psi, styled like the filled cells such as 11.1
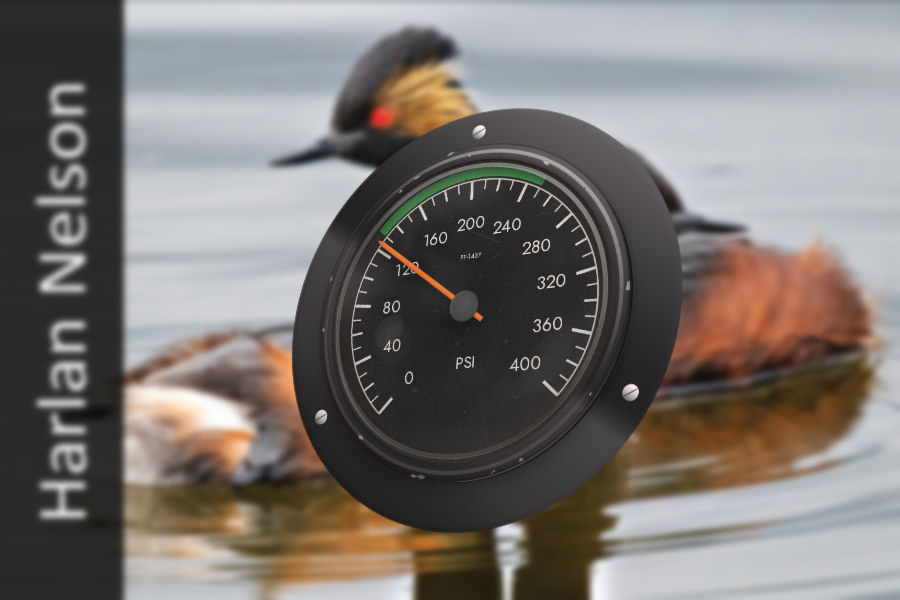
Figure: 125
